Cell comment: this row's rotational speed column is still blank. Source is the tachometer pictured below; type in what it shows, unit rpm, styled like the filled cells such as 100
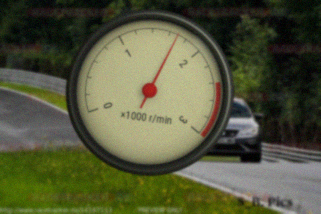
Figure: 1700
